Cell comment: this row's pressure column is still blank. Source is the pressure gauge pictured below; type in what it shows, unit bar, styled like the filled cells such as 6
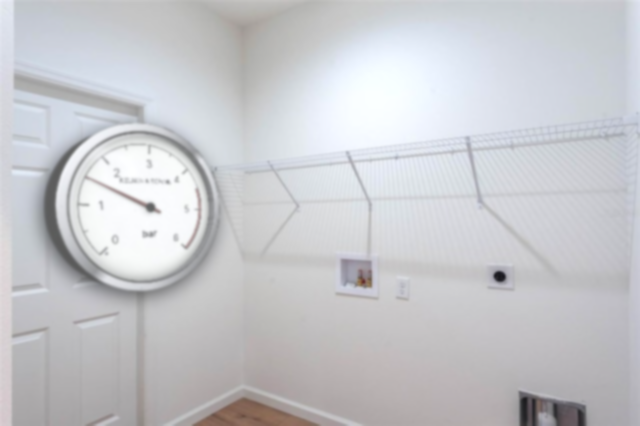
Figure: 1.5
